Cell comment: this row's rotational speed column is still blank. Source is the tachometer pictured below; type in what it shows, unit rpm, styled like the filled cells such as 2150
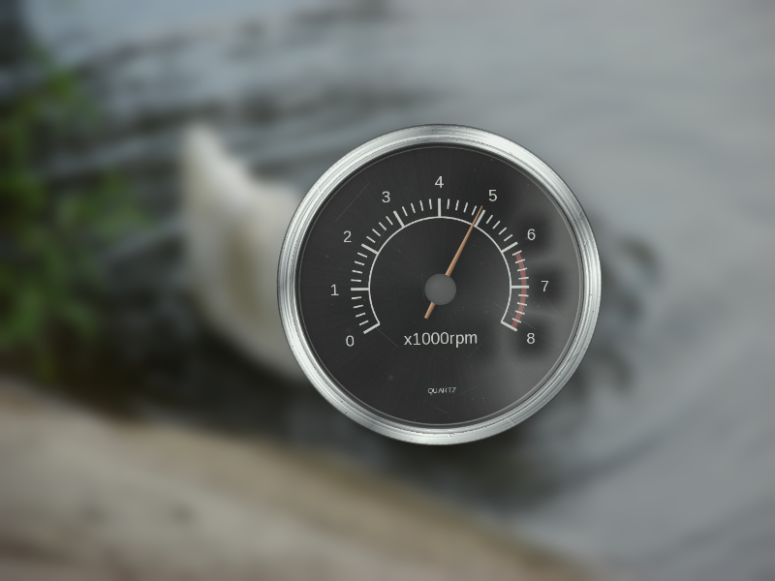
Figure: 4900
